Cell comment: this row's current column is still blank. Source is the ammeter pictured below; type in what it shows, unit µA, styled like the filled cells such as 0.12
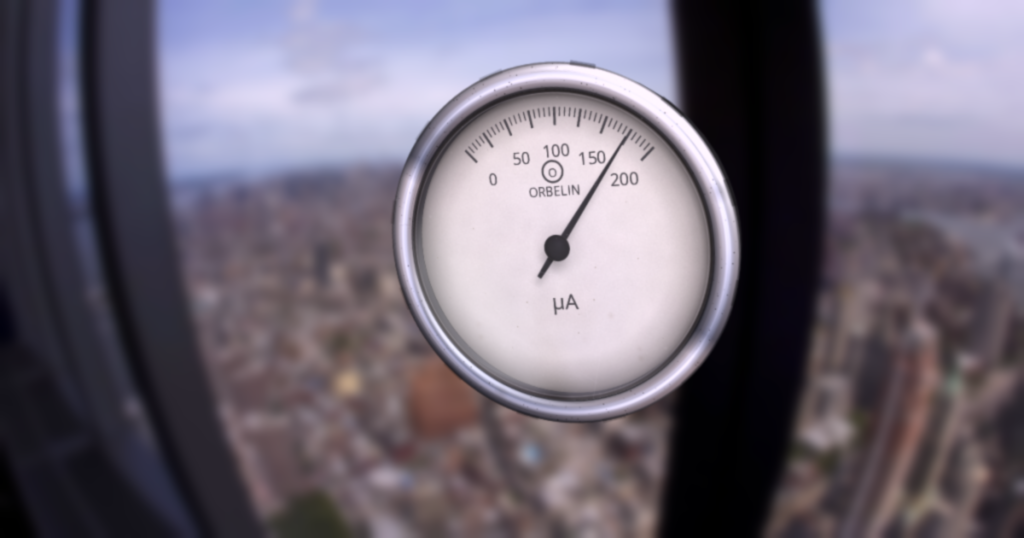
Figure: 175
